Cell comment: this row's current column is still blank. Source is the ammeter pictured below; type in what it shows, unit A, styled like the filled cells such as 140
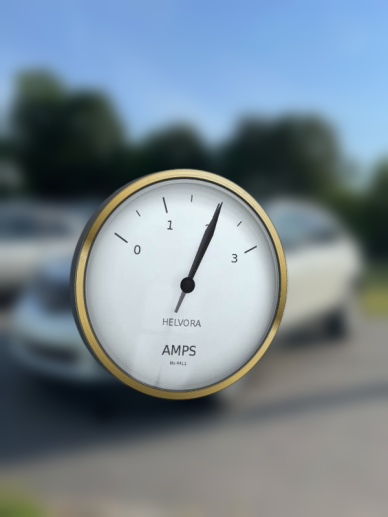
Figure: 2
